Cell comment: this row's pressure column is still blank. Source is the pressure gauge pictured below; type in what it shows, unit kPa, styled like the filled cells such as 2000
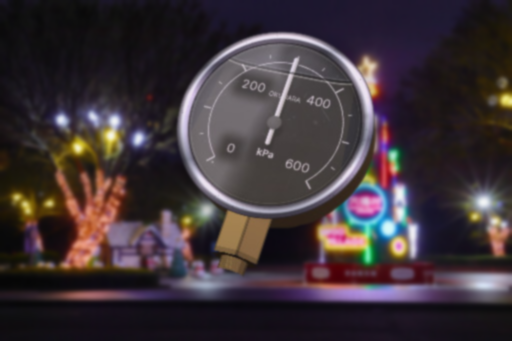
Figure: 300
